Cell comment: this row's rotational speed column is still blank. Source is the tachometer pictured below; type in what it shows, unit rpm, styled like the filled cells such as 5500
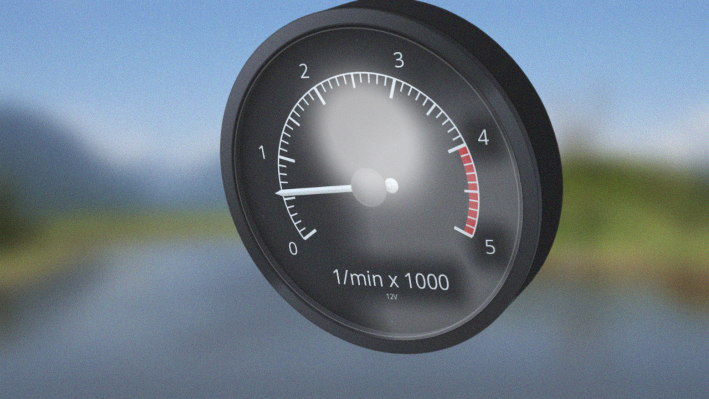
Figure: 600
